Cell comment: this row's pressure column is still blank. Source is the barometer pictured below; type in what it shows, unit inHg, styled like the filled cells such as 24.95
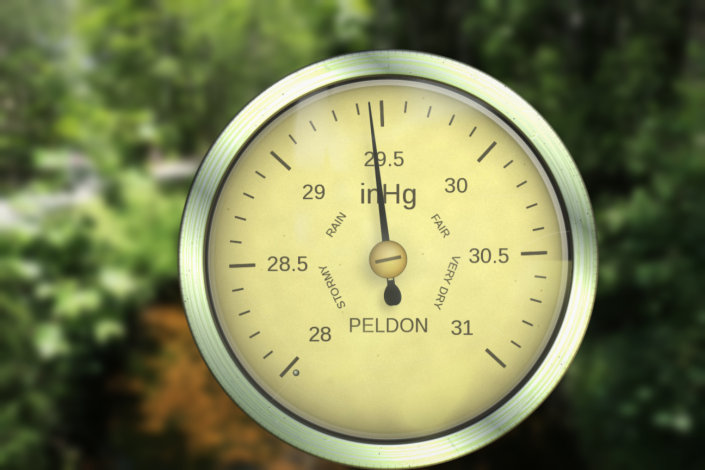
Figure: 29.45
